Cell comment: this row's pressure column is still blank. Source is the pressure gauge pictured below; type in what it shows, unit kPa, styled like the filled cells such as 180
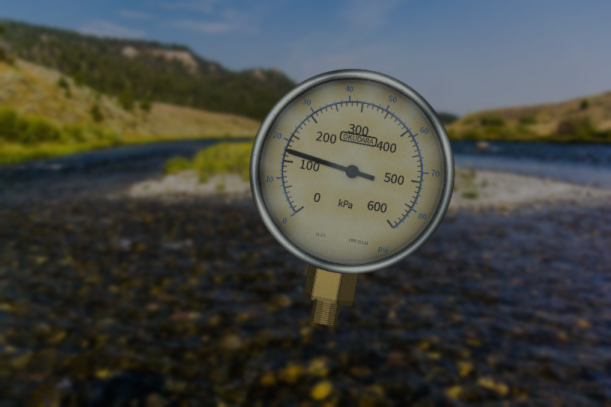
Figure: 120
